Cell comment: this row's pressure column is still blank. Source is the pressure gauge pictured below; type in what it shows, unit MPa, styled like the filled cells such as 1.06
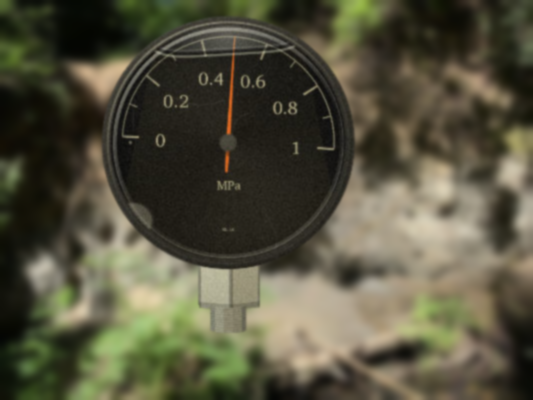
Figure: 0.5
